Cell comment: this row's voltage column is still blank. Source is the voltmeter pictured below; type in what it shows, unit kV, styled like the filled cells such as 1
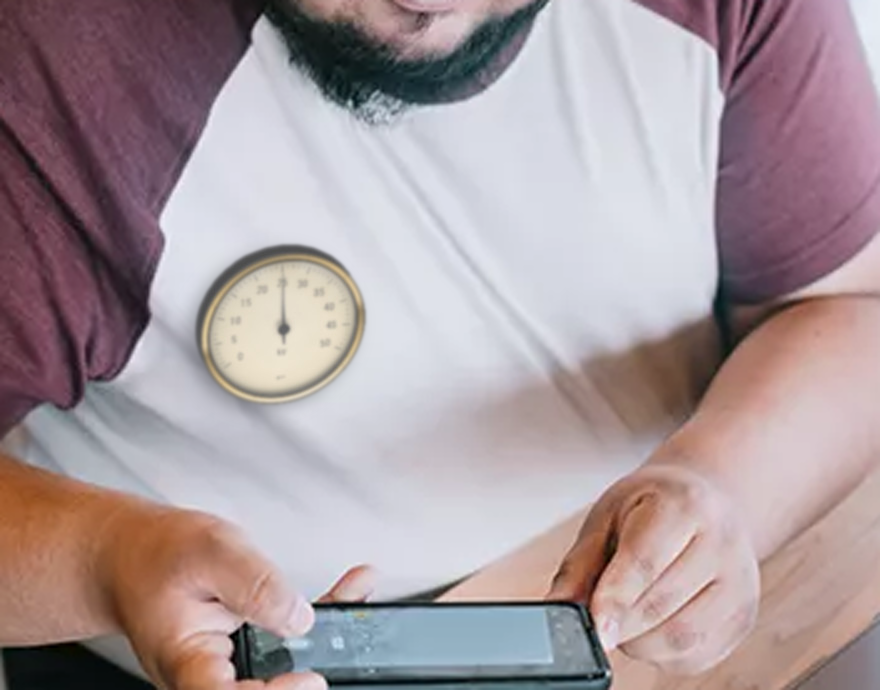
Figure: 25
